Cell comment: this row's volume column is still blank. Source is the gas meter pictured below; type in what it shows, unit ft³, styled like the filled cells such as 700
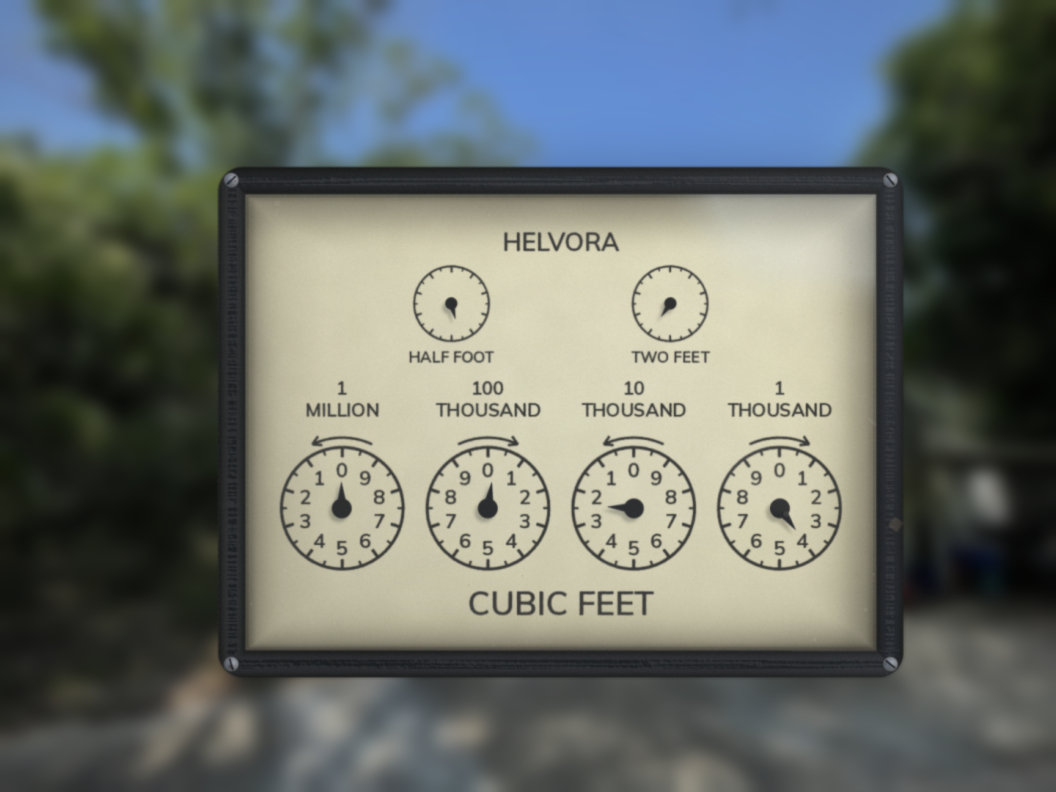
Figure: 2400
